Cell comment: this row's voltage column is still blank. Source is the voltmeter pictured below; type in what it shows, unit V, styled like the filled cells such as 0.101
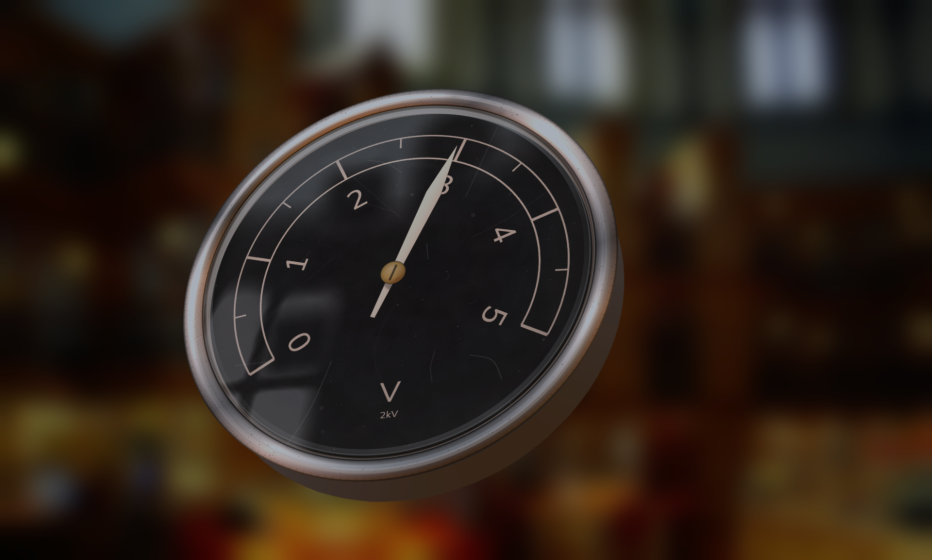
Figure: 3
